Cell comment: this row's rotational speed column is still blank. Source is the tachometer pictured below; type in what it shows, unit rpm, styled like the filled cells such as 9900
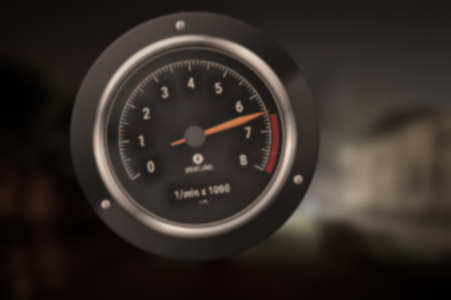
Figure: 6500
